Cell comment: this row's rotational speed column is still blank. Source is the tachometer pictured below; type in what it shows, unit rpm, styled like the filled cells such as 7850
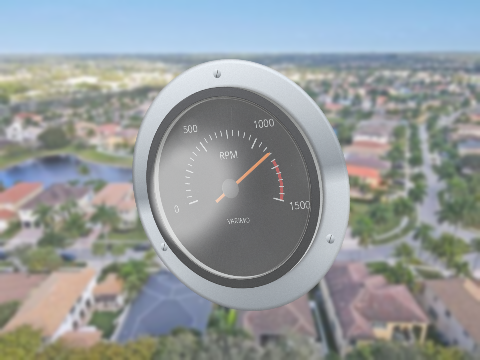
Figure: 1150
